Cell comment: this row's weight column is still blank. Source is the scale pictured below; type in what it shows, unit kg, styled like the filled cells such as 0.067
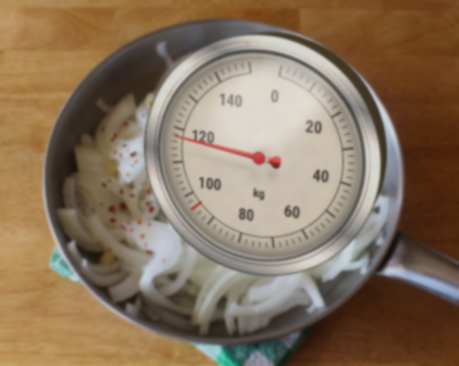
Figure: 118
